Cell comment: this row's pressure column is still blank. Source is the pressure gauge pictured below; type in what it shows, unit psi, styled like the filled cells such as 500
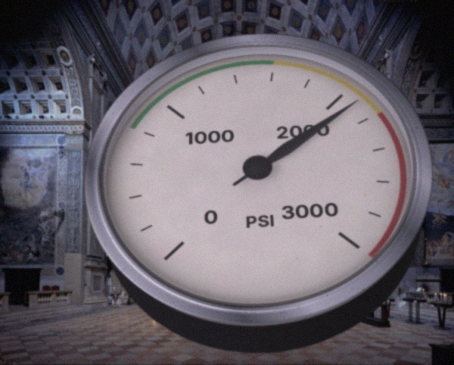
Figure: 2100
